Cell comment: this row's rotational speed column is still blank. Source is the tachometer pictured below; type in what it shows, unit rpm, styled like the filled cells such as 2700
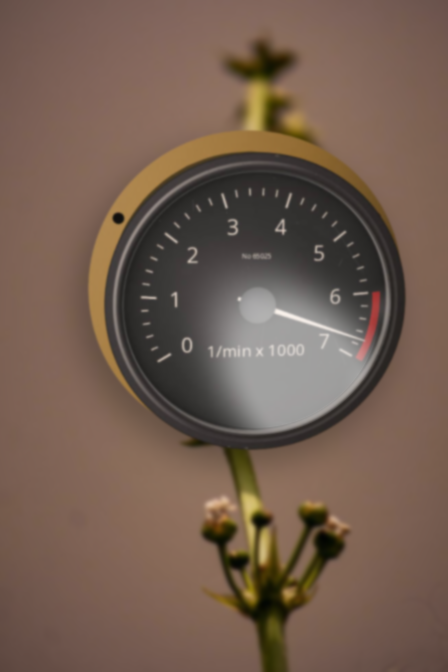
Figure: 6700
